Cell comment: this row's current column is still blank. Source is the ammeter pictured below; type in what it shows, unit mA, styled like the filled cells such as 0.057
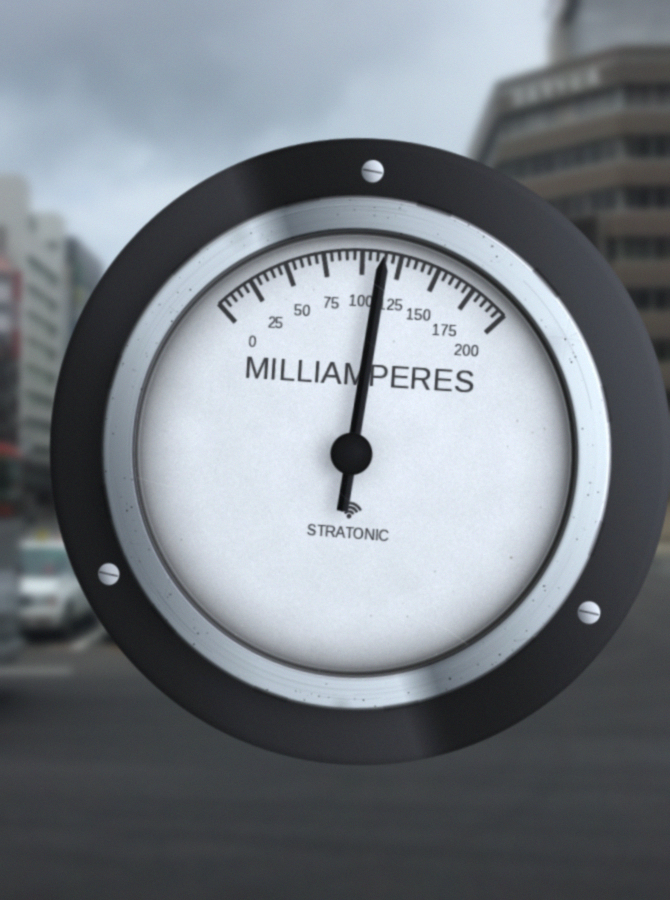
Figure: 115
